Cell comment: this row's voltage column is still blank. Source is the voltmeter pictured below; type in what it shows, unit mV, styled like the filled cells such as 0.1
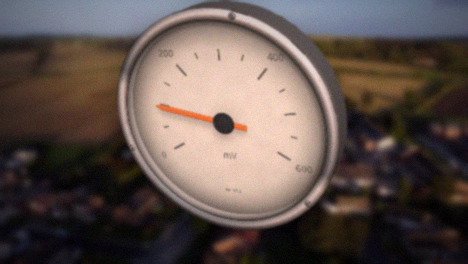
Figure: 100
